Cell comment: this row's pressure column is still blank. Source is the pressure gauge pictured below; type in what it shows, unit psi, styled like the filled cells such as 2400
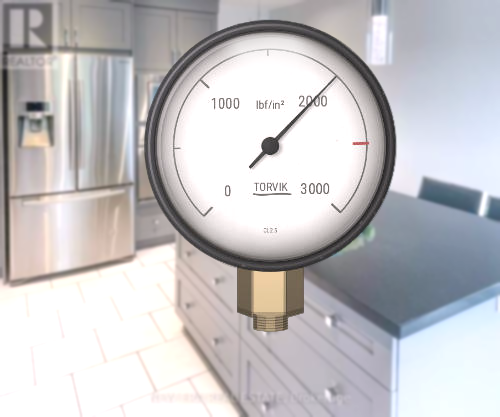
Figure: 2000
